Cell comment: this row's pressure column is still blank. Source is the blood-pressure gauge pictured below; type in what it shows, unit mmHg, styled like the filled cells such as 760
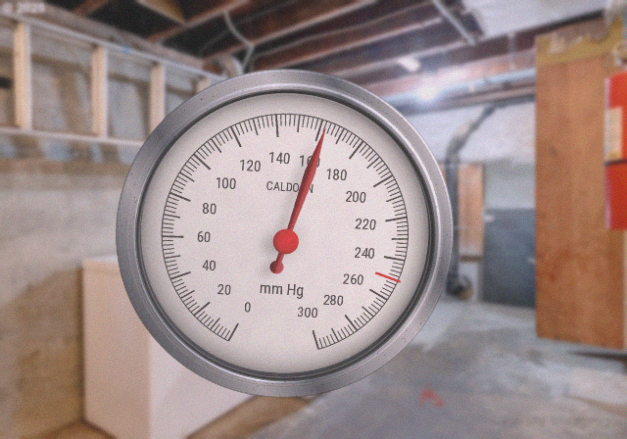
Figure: 162
